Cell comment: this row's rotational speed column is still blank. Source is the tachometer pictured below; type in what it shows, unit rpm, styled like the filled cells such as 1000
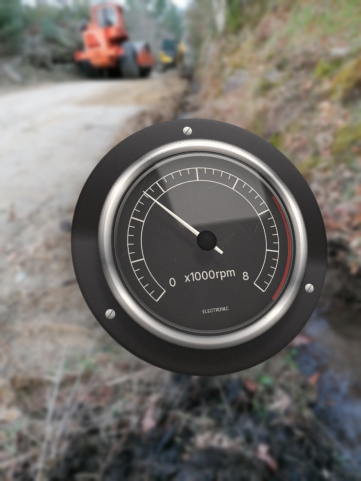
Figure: 2600
